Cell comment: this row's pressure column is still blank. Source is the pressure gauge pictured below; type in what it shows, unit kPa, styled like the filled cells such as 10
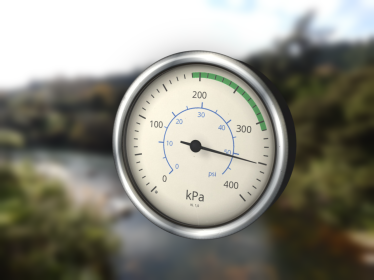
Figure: 350
